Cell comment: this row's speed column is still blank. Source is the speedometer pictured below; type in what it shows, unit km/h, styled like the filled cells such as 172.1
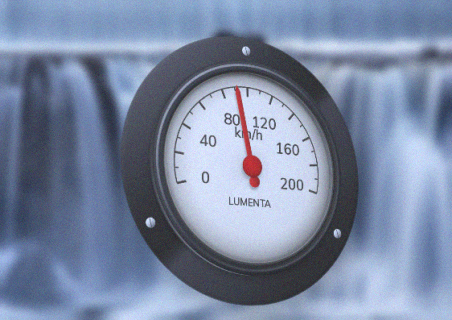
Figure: 90
